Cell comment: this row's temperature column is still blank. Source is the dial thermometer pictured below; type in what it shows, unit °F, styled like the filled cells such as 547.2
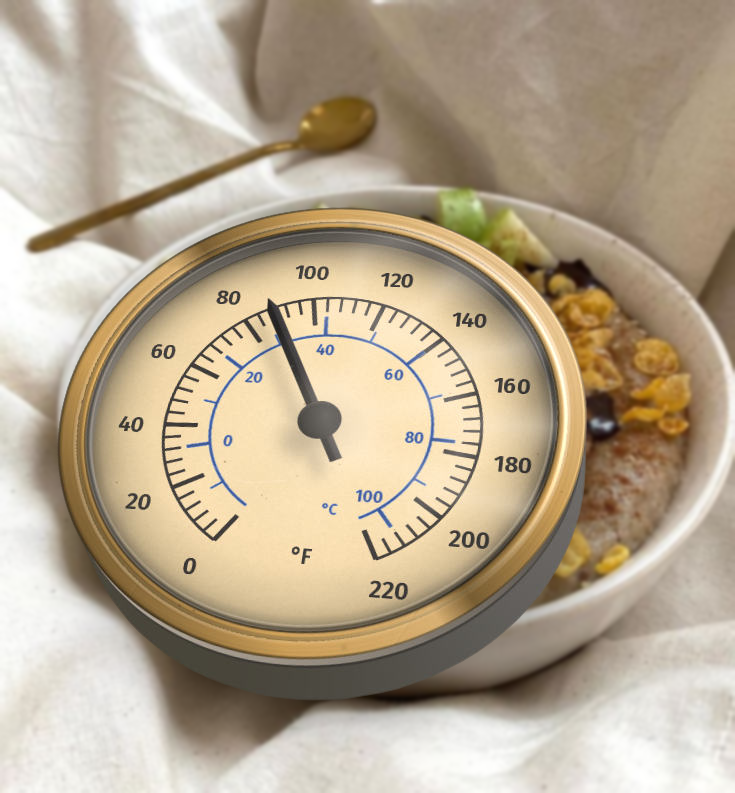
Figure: 88
